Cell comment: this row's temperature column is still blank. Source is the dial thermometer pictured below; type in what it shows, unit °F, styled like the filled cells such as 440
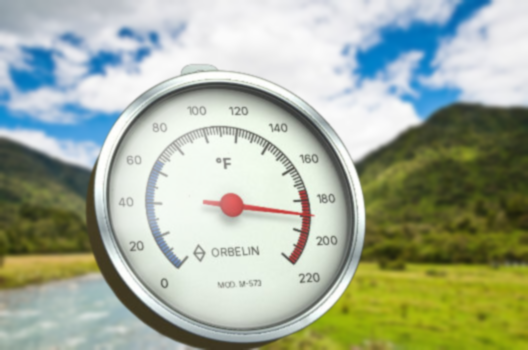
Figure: 190
